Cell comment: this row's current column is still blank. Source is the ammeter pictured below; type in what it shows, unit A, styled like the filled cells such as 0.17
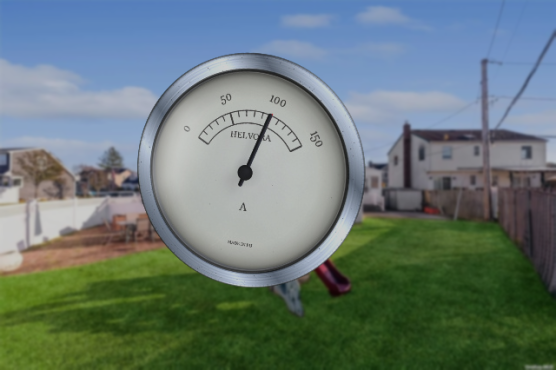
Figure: 100
